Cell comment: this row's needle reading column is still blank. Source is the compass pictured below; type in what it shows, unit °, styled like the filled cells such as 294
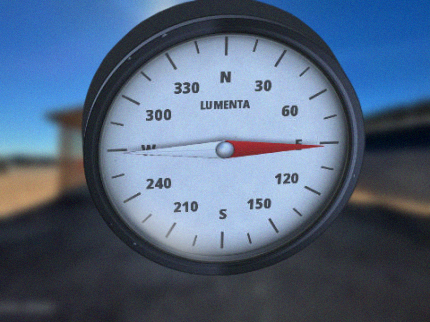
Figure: 90
